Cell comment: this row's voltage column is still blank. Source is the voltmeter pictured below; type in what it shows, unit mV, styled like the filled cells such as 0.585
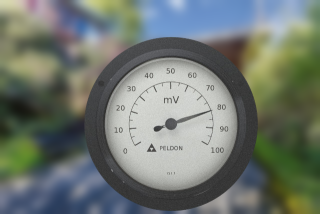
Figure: 80
